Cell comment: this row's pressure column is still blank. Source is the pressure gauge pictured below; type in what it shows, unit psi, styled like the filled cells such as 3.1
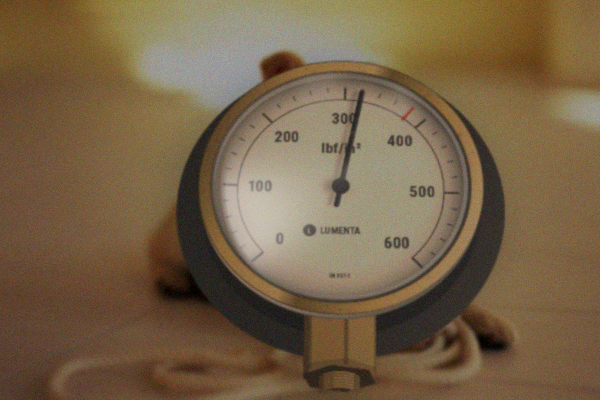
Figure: 320
